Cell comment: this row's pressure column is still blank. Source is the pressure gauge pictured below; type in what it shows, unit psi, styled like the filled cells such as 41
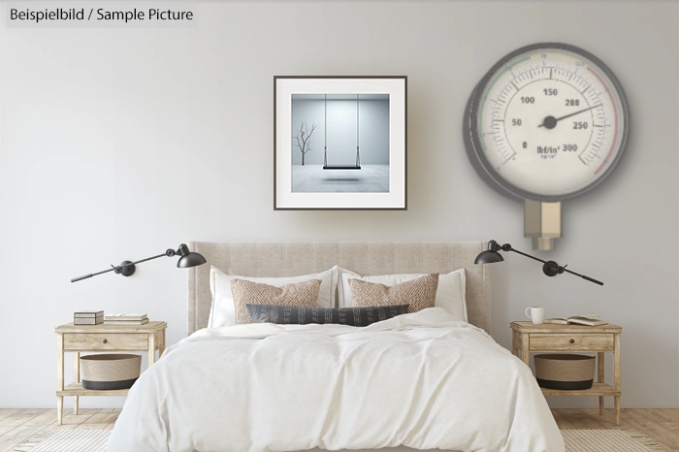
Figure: 225
